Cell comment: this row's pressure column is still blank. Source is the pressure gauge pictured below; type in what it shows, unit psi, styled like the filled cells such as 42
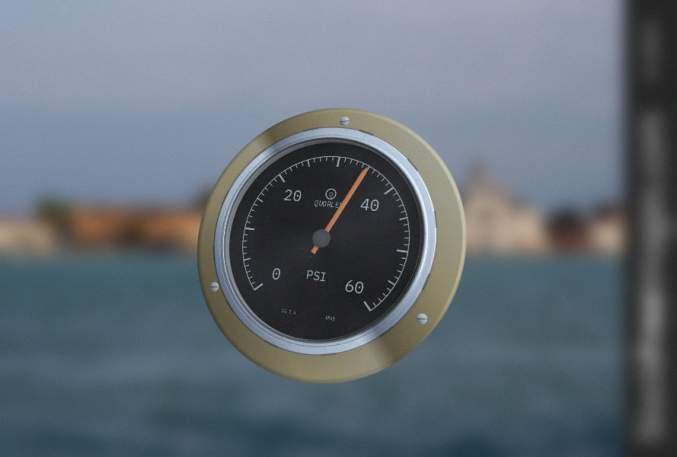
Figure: 35
